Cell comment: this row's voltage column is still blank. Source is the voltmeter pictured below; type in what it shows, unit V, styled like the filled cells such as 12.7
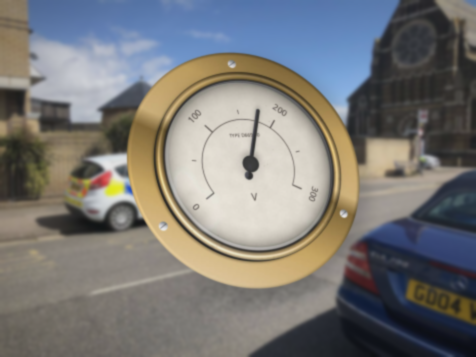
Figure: 175
